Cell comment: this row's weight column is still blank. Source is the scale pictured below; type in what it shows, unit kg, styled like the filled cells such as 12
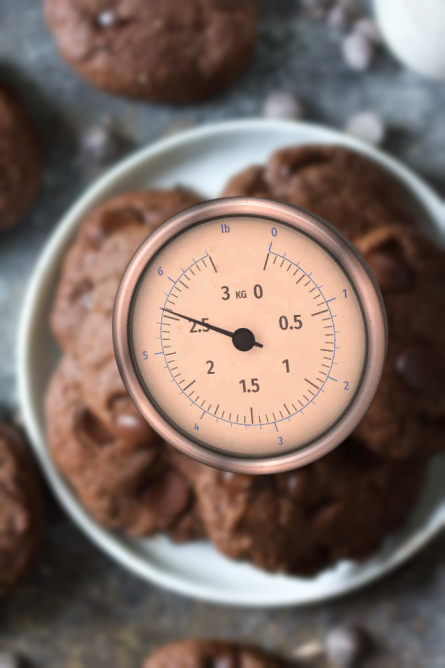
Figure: 2.55
